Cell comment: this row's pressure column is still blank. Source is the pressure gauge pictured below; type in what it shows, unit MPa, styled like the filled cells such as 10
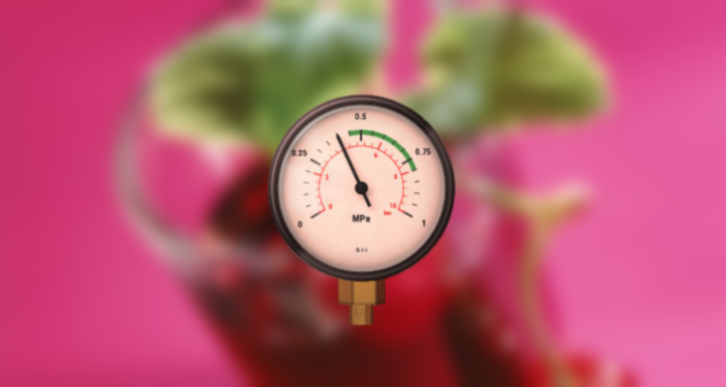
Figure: 0.4
